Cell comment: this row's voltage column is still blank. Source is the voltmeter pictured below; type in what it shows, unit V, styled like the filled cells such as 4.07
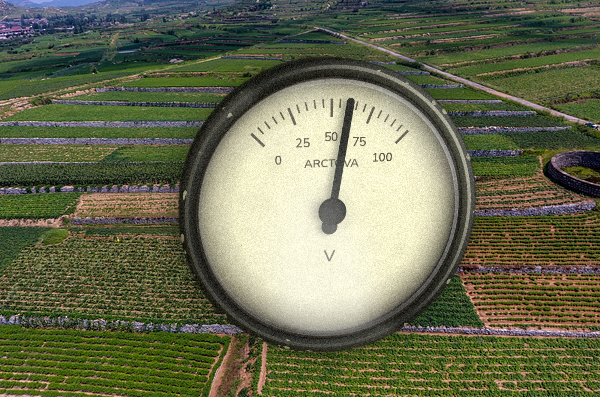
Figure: 60
